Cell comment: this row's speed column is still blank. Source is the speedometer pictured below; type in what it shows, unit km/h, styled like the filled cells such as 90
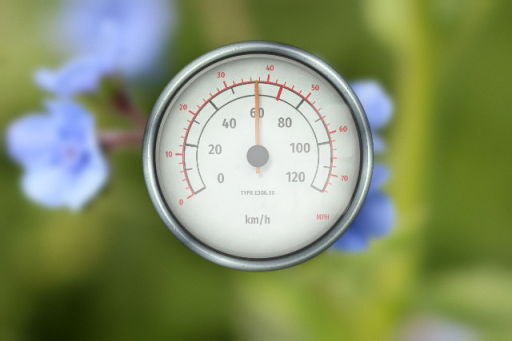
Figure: 60
